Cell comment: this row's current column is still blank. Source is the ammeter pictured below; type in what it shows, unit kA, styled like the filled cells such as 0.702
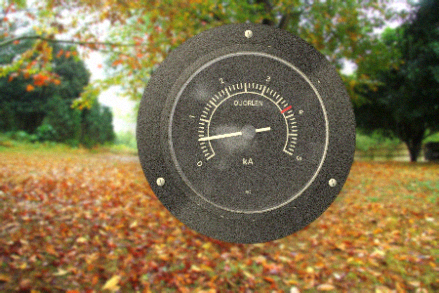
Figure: 0.5
